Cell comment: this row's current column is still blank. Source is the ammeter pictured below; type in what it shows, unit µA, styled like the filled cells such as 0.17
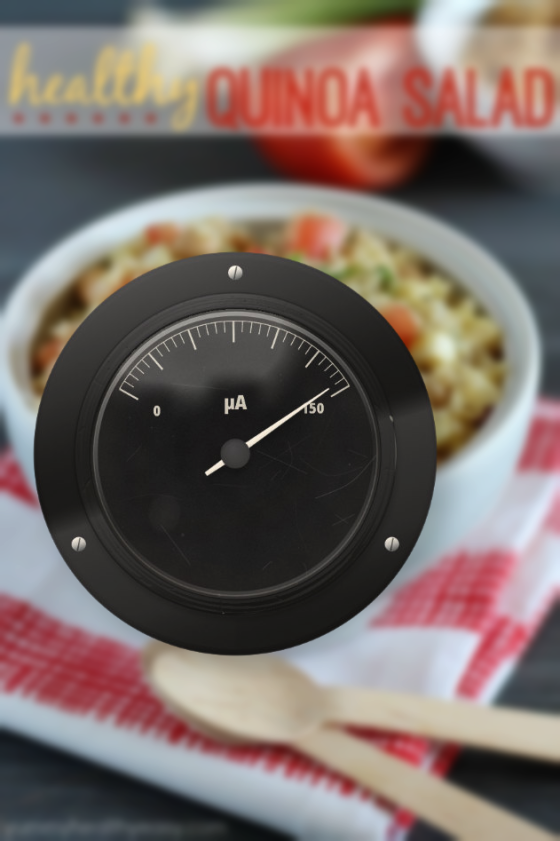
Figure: 145
